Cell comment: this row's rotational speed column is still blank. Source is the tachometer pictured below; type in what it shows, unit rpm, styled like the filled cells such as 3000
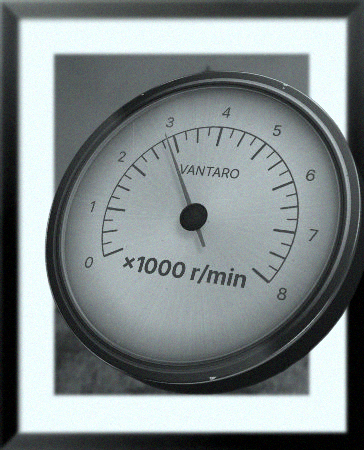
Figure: 2875
